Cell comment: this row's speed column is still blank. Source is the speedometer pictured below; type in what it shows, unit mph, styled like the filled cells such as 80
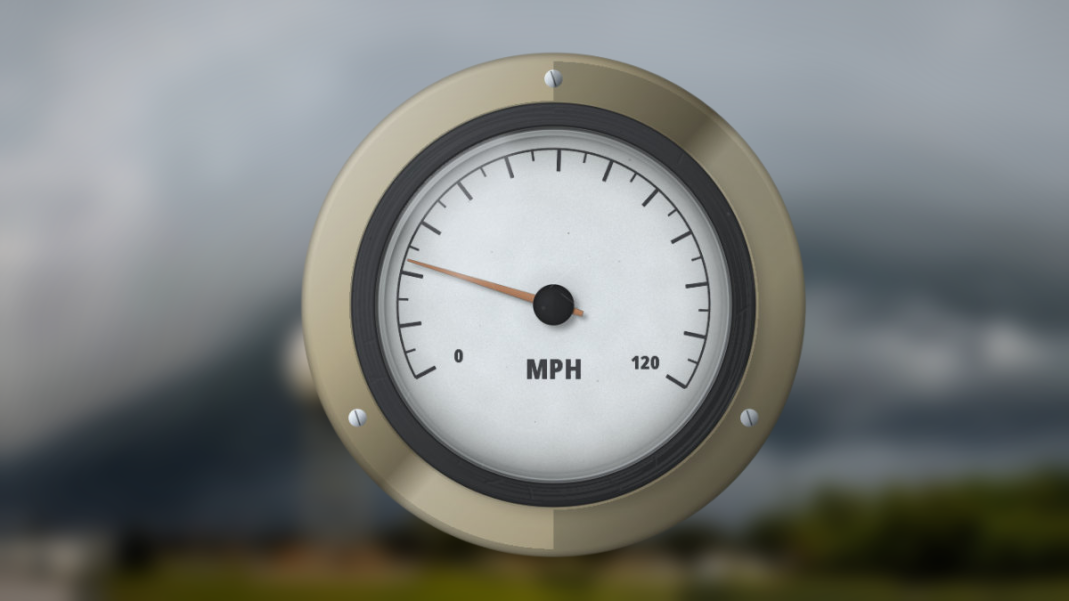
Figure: 22.5
